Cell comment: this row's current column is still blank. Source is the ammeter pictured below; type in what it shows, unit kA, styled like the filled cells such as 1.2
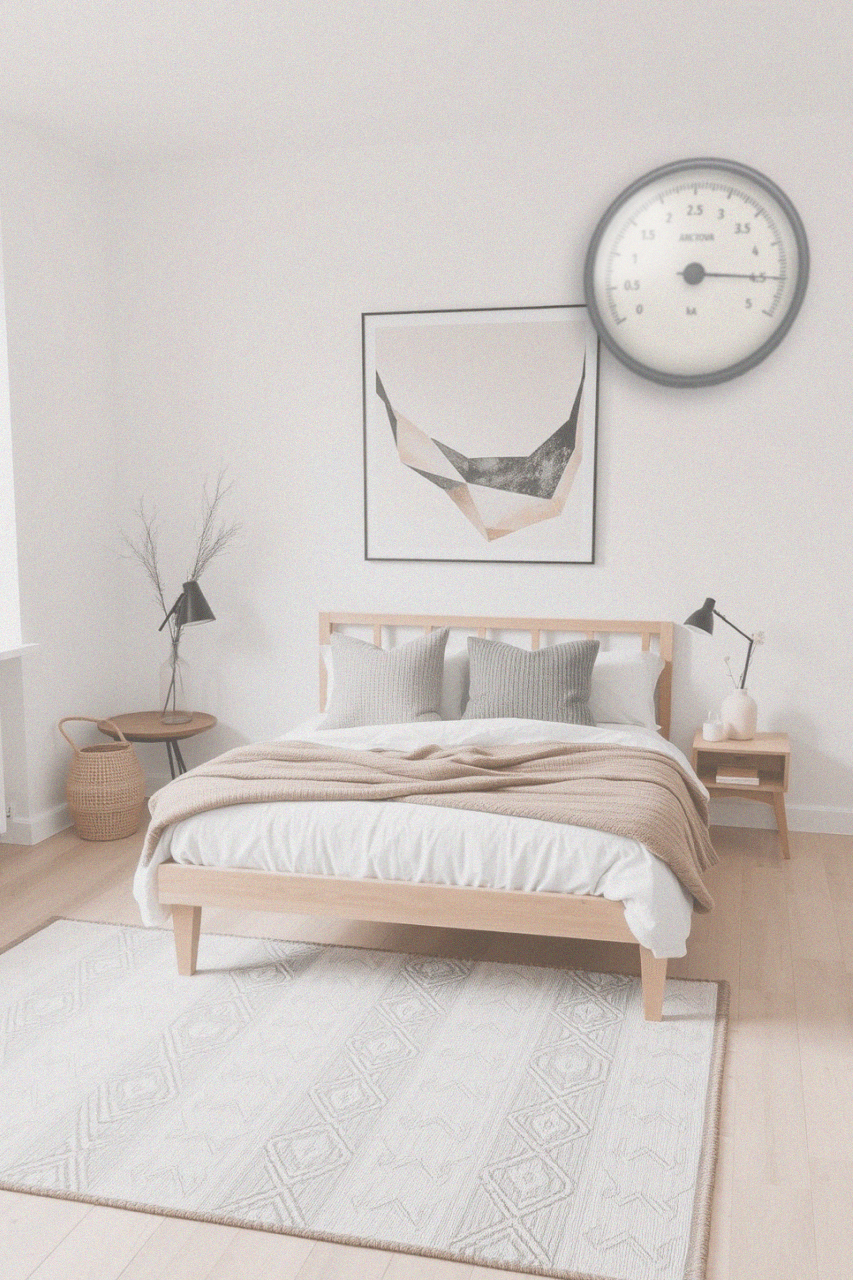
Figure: 4.5
